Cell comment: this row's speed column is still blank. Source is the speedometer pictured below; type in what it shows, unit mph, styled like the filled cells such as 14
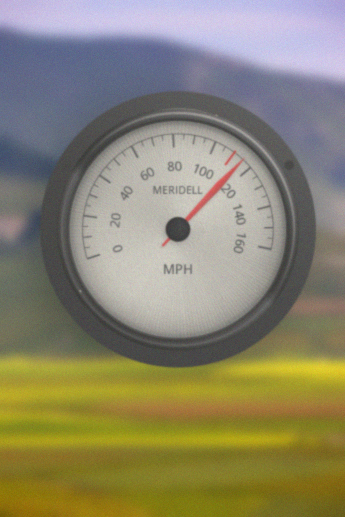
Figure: 115
